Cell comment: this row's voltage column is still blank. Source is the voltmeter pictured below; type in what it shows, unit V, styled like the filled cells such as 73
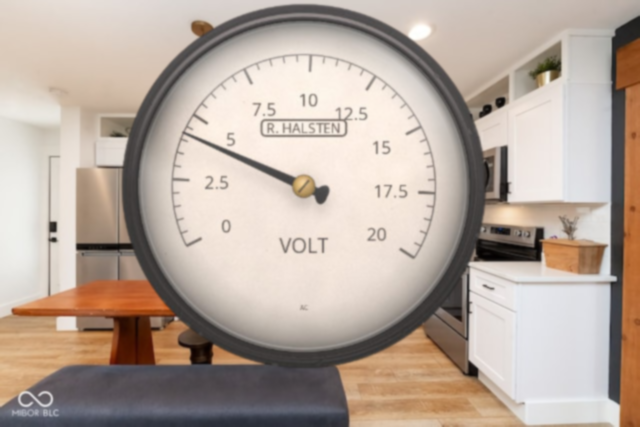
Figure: 4.25
